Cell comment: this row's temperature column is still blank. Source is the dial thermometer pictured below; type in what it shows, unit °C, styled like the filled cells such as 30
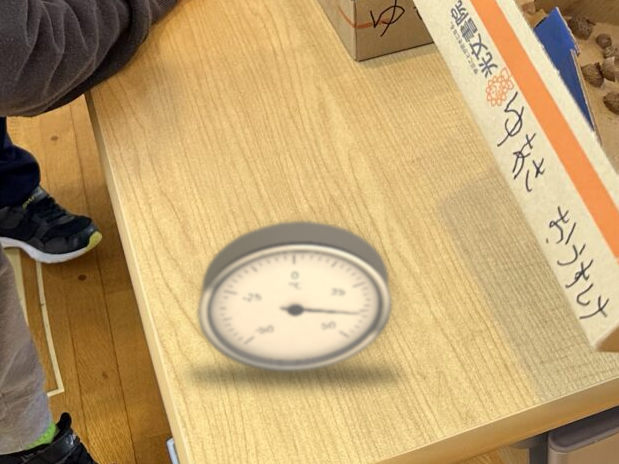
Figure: 37.5
